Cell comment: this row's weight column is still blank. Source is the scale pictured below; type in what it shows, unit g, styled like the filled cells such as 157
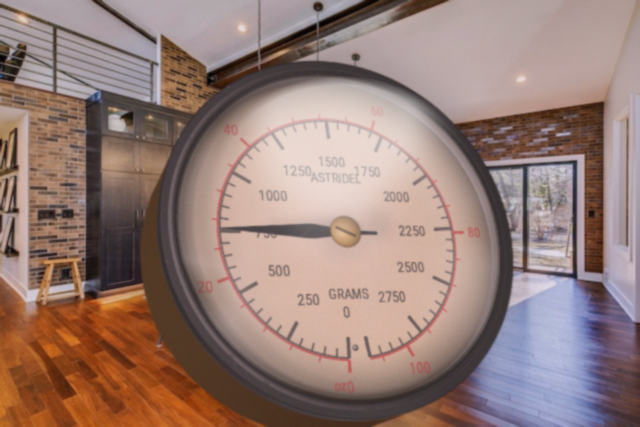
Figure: 750
